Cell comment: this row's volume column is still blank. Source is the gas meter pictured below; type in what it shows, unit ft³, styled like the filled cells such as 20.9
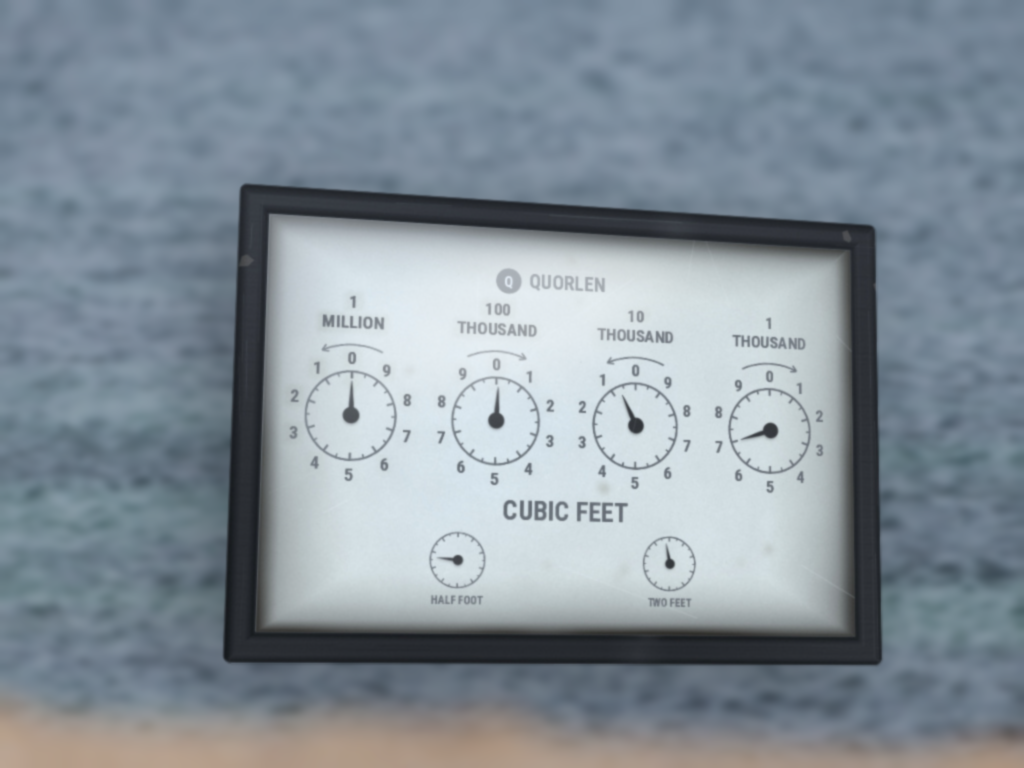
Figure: 700
